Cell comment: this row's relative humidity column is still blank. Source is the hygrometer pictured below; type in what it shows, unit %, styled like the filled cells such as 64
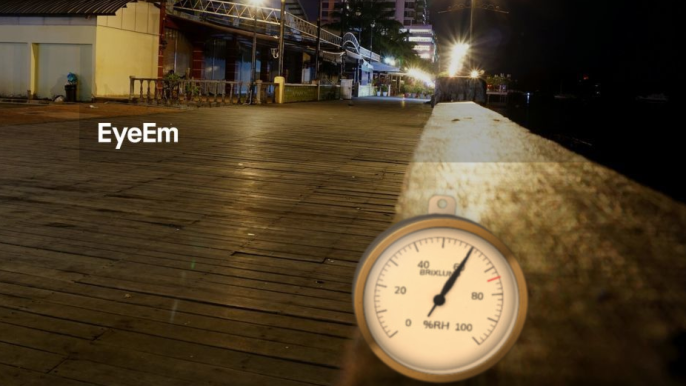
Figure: 60
